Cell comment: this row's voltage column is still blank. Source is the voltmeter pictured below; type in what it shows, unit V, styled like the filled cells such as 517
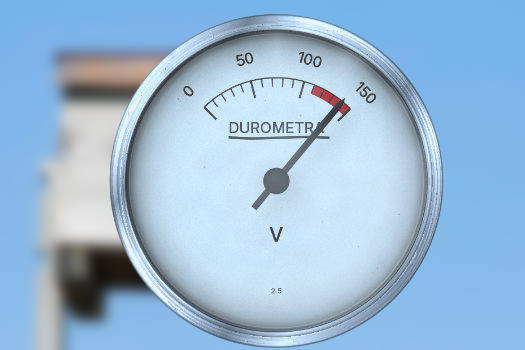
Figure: 140
